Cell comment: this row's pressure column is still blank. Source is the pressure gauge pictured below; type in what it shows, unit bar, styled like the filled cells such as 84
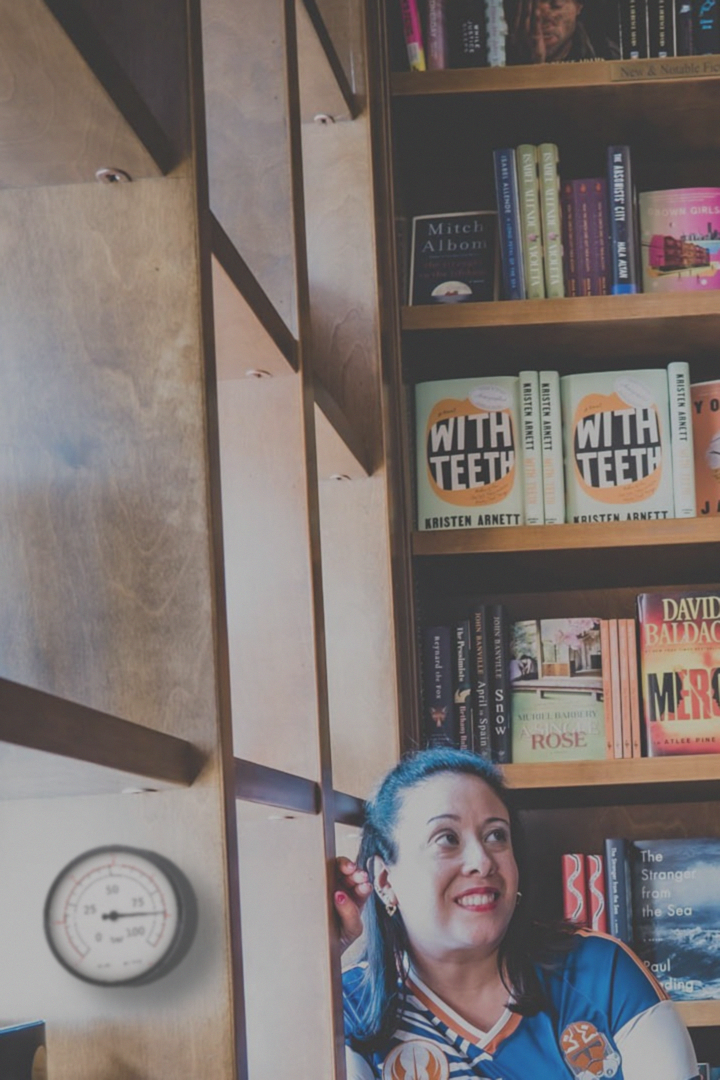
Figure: 85
